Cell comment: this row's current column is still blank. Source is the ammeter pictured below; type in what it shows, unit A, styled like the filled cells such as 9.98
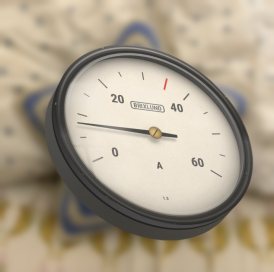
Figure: 7.5
